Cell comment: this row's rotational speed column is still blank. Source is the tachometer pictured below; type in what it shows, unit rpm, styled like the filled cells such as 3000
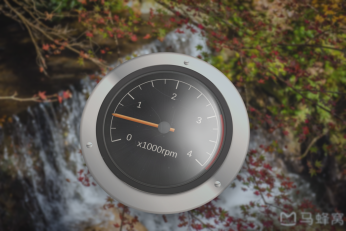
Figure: 500
